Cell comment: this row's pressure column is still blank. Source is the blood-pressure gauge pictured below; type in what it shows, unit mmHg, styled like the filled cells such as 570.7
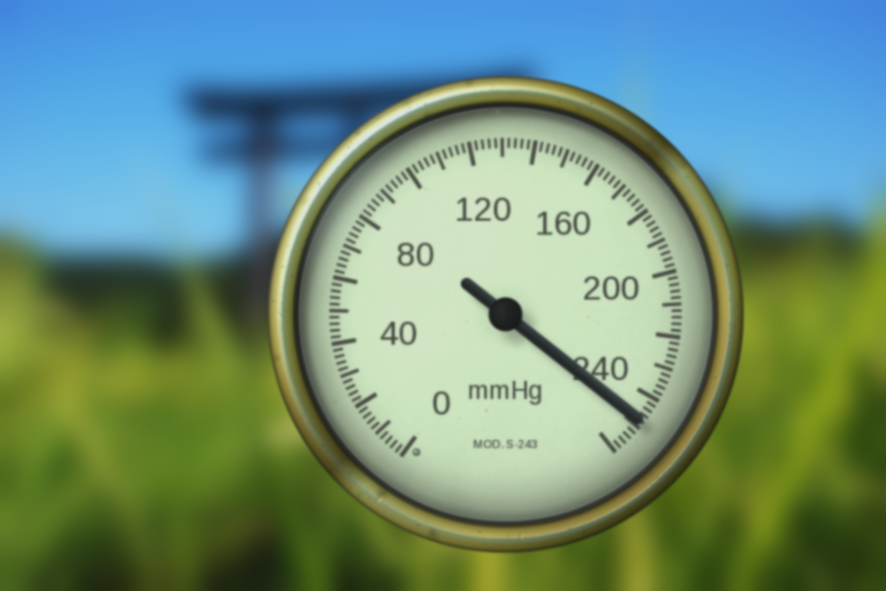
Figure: 248
